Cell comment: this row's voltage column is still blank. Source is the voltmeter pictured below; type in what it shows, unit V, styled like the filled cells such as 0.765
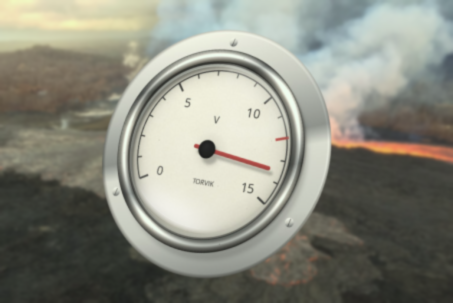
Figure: 13.5
